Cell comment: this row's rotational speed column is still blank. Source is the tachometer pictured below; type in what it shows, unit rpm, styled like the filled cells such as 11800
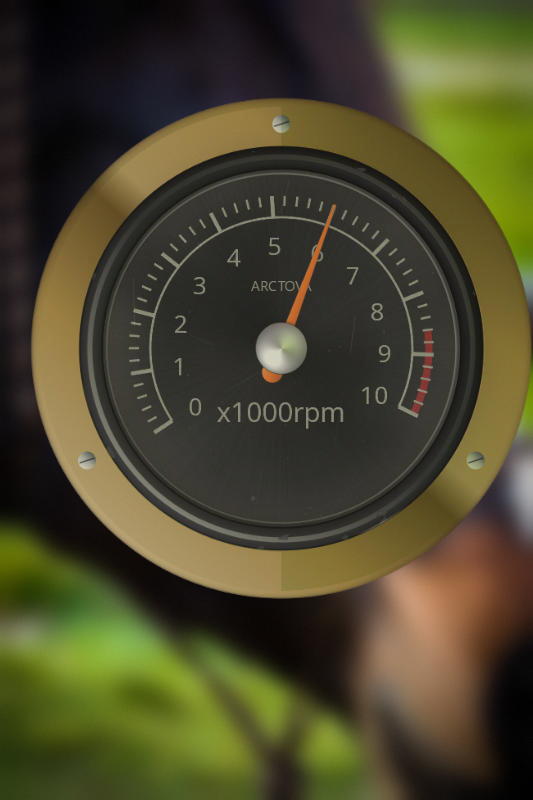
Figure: 6000
